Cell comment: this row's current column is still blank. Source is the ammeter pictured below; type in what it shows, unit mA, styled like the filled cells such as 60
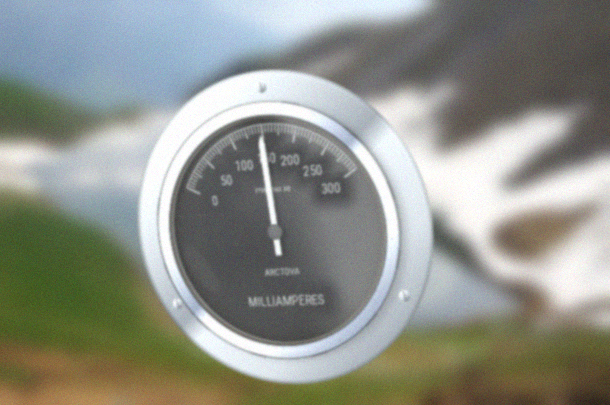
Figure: 150
